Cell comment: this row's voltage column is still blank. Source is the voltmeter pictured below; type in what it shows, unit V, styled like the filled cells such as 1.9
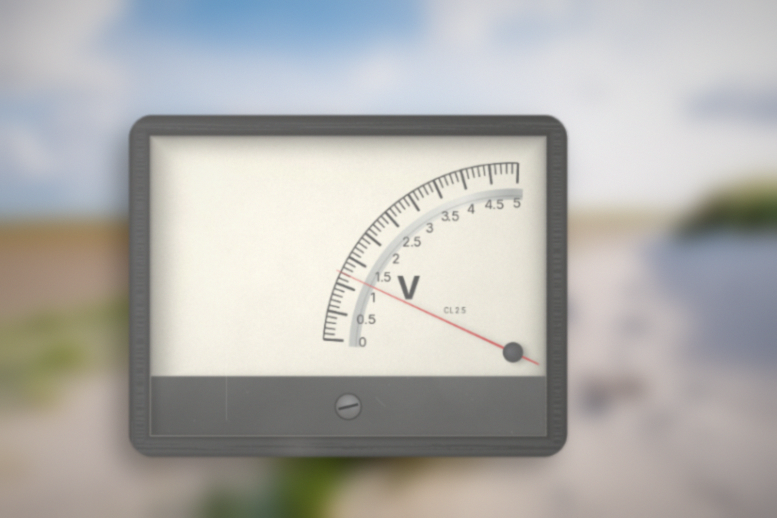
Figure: 1.2
